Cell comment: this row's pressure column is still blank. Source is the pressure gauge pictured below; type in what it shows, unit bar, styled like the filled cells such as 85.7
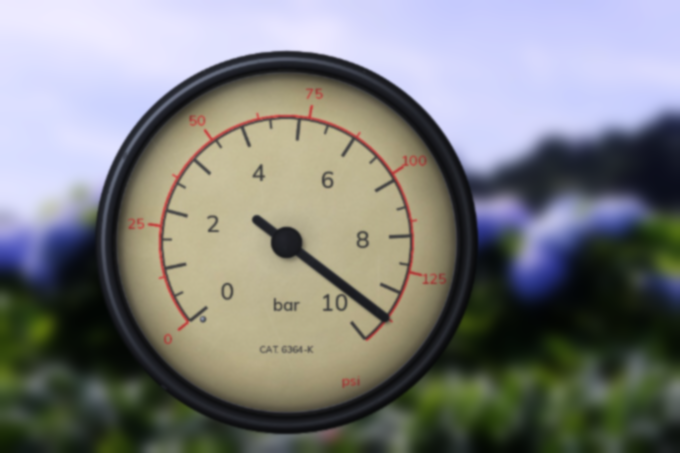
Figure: 9.5
